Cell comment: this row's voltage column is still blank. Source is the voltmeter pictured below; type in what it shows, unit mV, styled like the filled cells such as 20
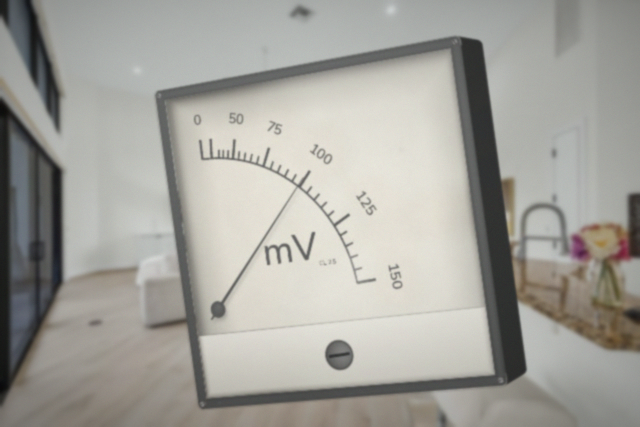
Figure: 100
